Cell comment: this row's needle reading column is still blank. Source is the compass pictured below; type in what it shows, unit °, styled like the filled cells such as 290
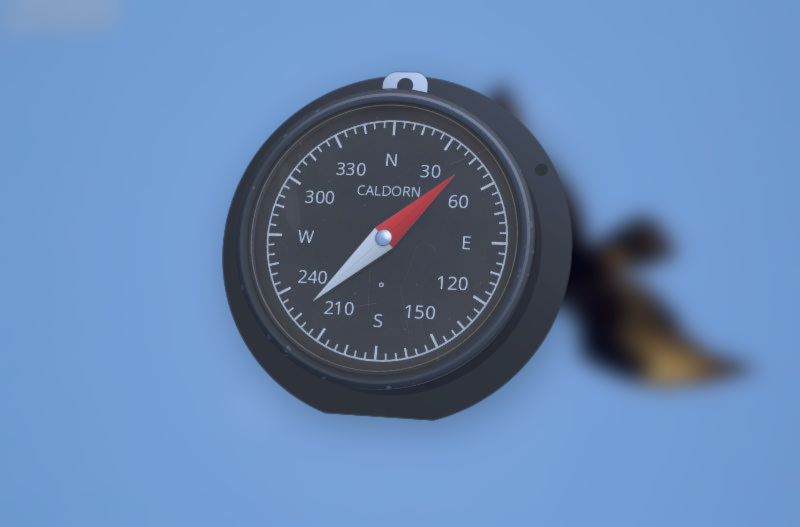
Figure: 45
